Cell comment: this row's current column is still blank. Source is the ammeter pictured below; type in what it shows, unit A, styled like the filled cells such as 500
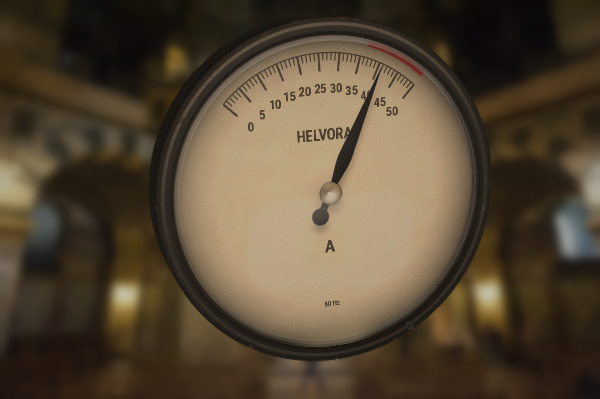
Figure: 40
